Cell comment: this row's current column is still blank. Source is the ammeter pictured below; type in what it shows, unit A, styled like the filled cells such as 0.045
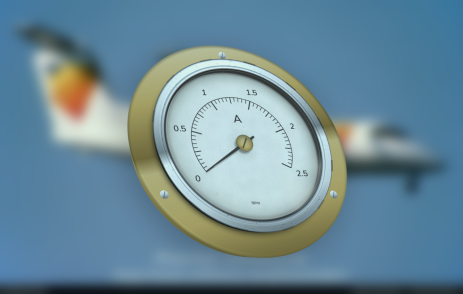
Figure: 0
